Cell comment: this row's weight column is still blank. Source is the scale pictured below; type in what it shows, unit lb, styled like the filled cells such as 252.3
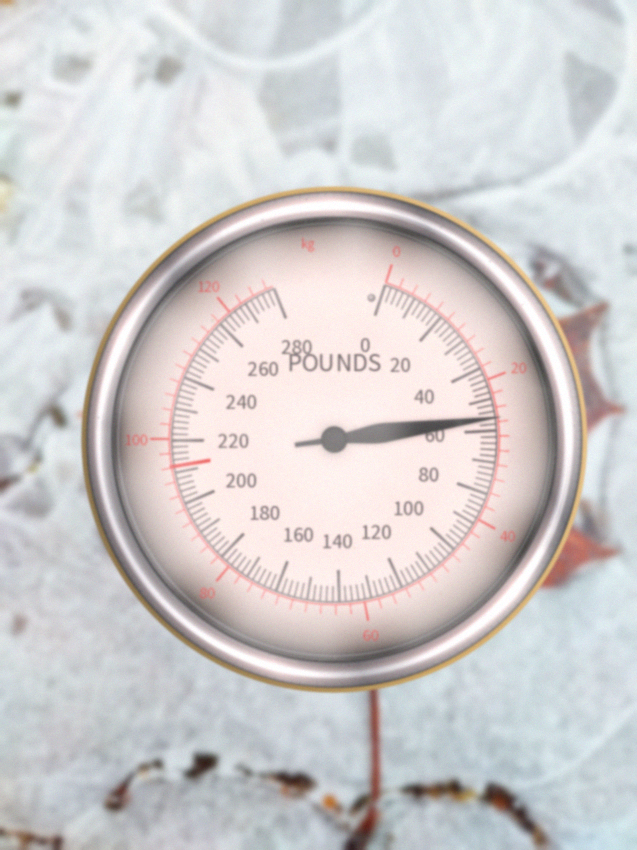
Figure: 56
